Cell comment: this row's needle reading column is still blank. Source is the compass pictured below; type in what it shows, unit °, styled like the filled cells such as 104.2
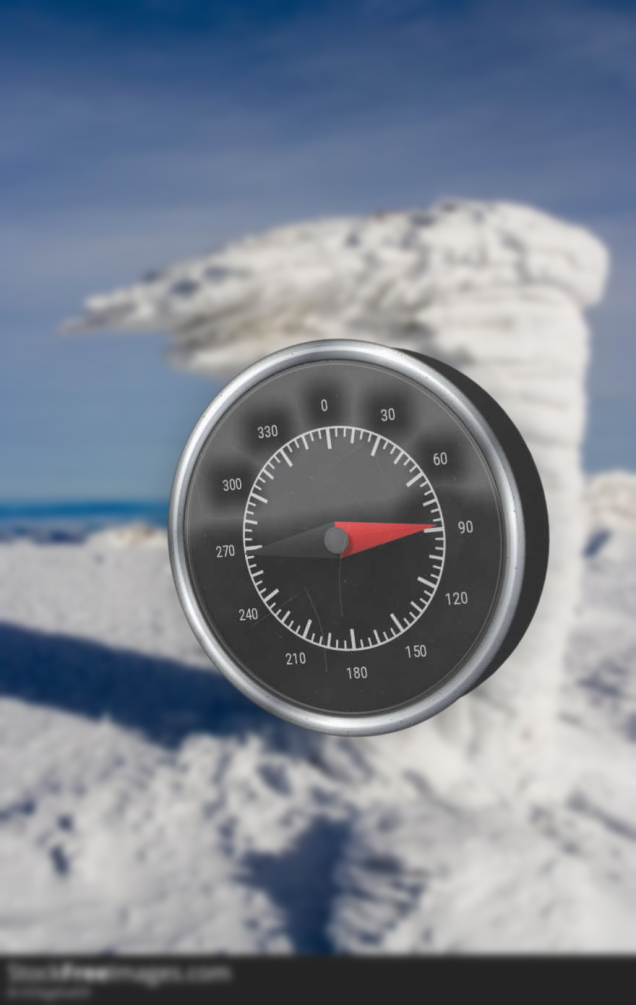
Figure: 87.5
